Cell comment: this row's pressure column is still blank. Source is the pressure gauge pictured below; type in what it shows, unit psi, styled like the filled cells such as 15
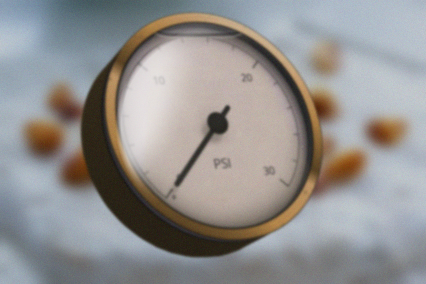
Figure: 0
